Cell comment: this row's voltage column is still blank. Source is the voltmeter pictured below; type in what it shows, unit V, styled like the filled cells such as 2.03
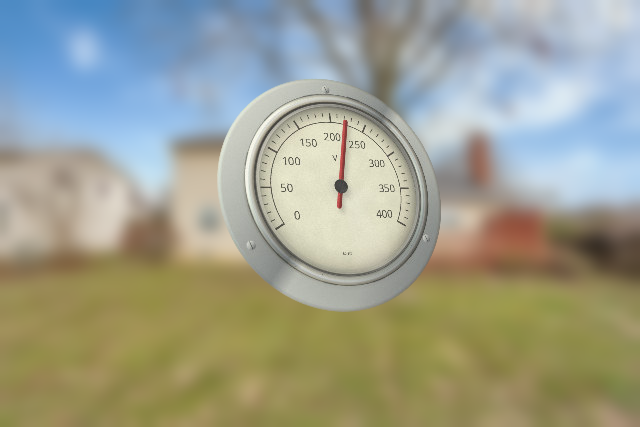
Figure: 220
